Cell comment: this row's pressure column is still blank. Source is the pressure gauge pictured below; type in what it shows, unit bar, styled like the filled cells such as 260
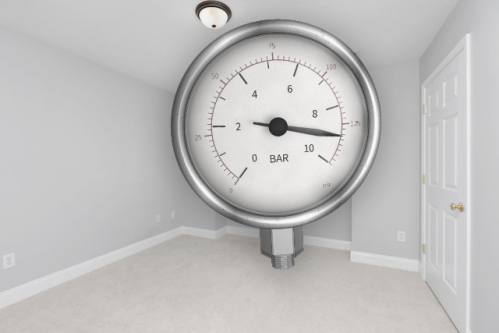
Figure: 9
